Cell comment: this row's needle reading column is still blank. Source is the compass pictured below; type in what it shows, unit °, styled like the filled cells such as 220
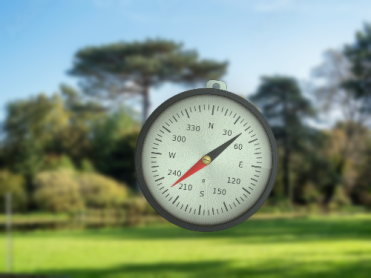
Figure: 225
